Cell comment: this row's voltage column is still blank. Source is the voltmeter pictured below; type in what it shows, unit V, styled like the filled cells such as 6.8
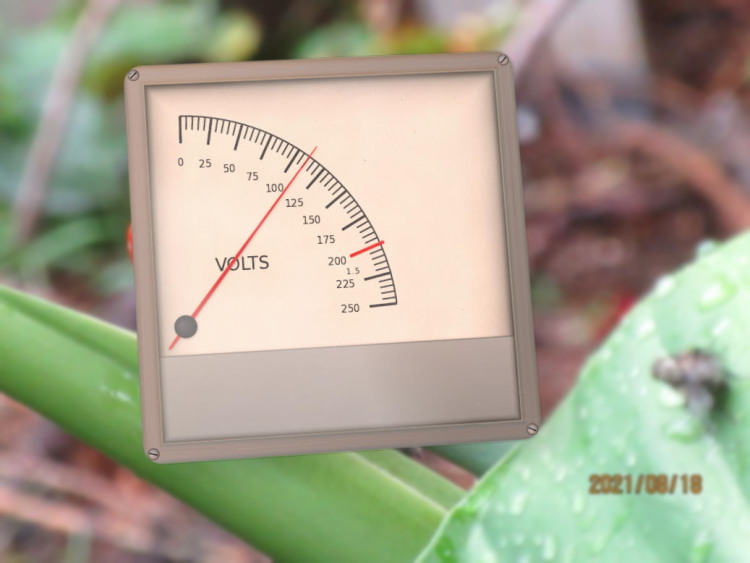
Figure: 110
